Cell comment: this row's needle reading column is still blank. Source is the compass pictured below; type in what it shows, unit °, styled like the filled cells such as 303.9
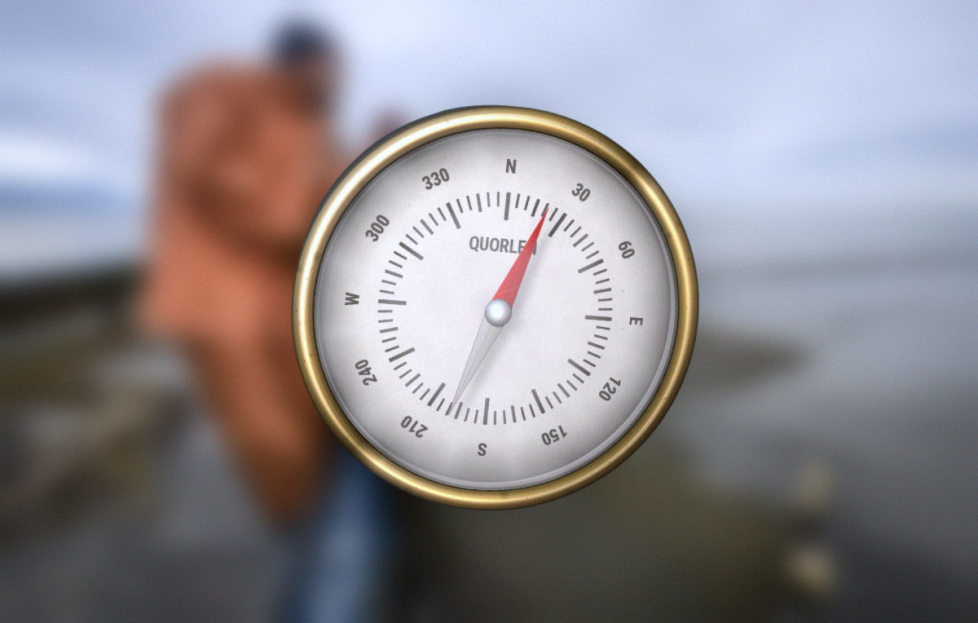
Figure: 20
